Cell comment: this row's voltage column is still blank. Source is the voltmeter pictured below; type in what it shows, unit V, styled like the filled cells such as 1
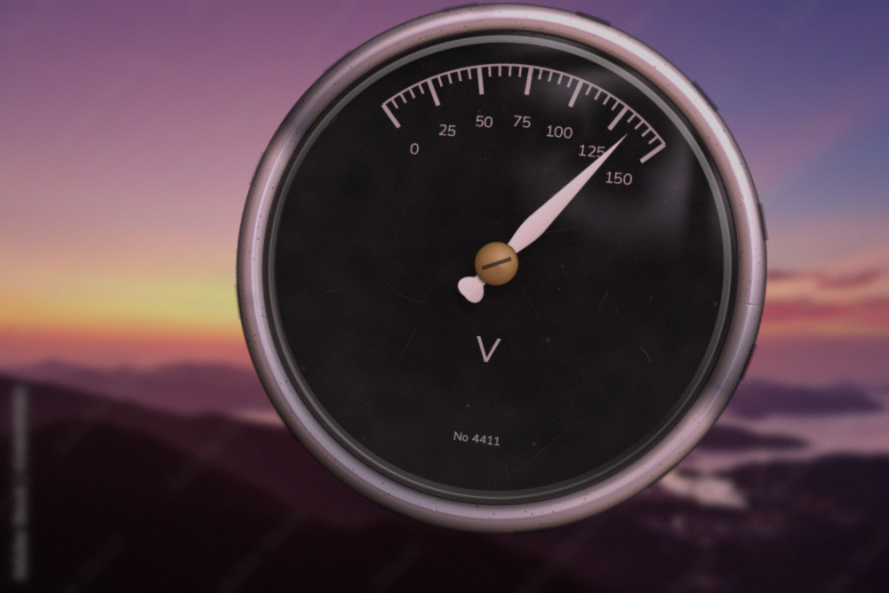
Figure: 135
